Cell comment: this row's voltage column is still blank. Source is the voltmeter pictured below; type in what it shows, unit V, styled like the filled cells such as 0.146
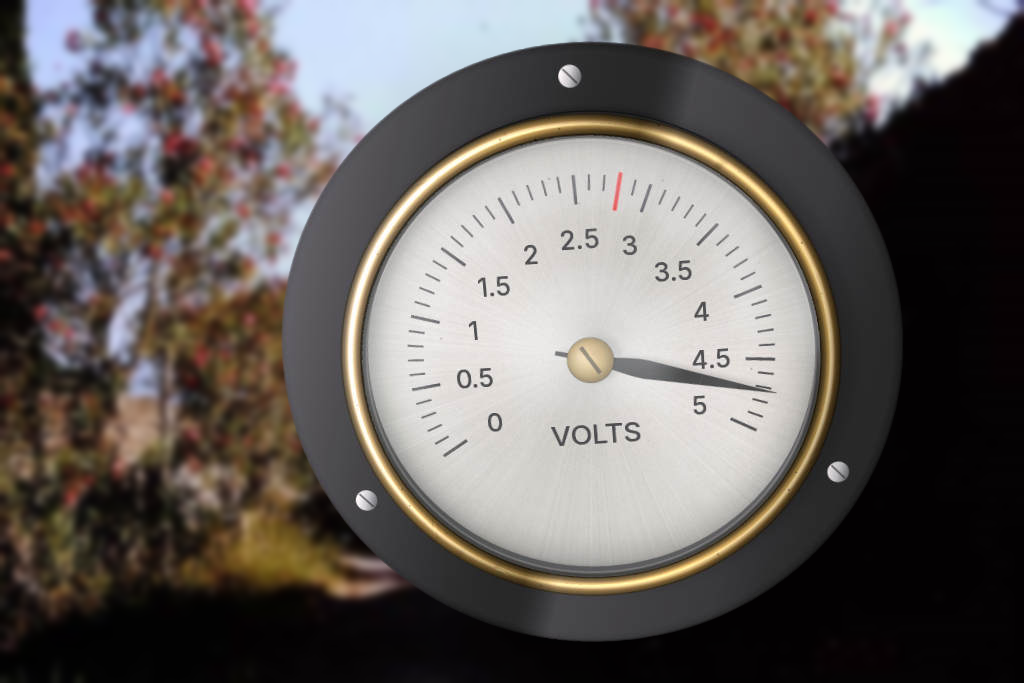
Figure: 4.7
